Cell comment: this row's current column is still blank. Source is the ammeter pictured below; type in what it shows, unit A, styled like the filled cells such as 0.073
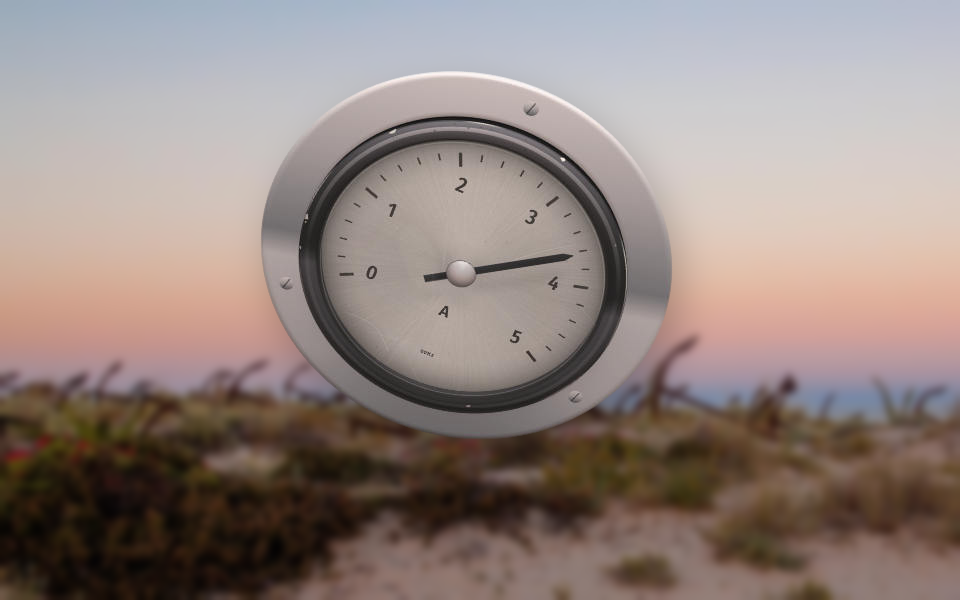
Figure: 3.6
